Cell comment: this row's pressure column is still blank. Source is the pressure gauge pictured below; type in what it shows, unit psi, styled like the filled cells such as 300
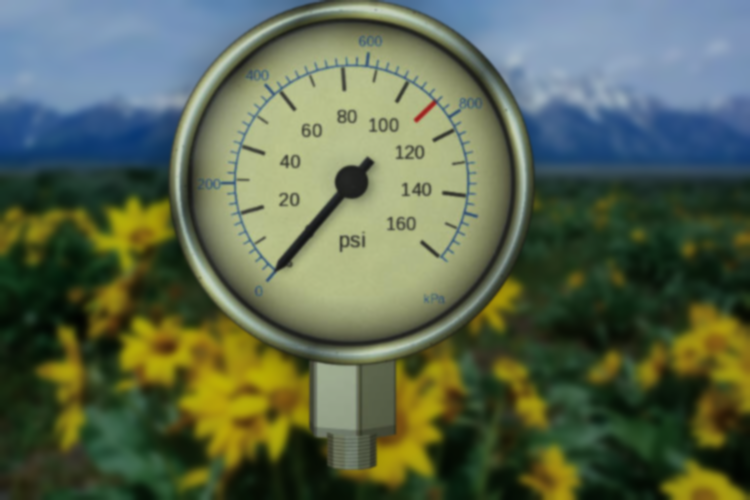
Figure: 0
